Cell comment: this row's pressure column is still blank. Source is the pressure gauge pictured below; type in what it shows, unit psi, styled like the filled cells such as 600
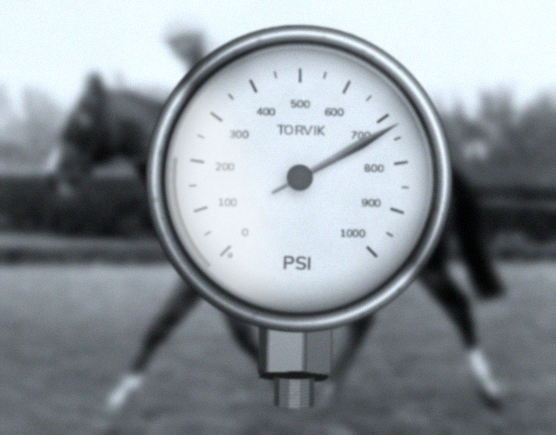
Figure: 725
